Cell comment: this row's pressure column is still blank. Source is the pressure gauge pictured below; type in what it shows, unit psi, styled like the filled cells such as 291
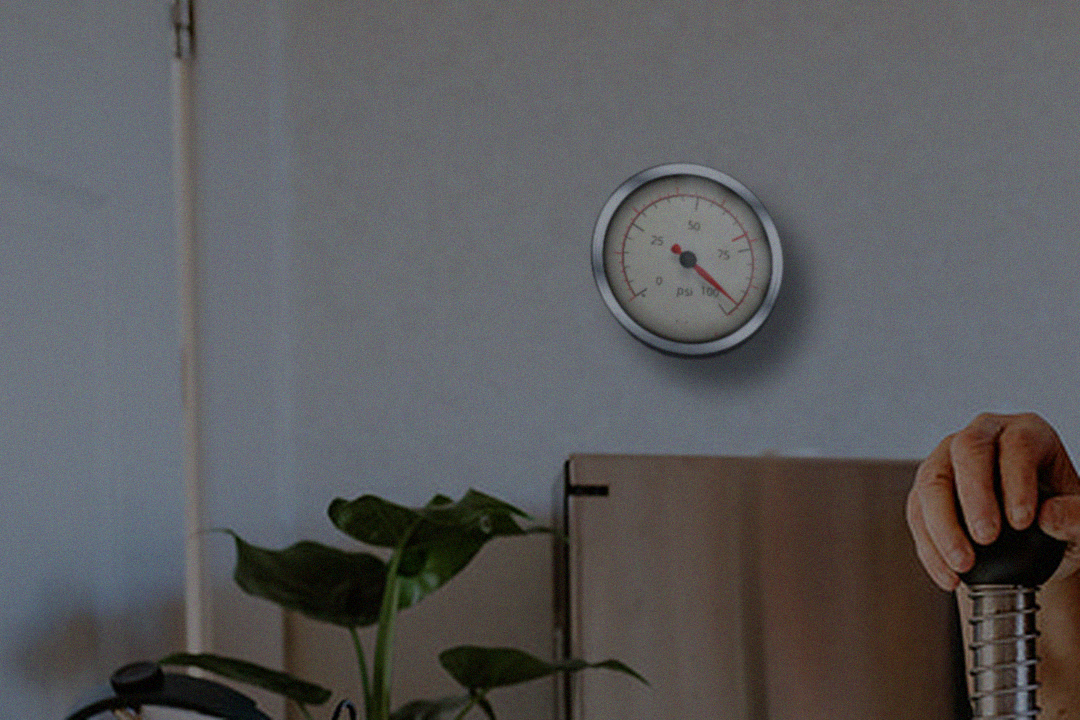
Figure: 95
